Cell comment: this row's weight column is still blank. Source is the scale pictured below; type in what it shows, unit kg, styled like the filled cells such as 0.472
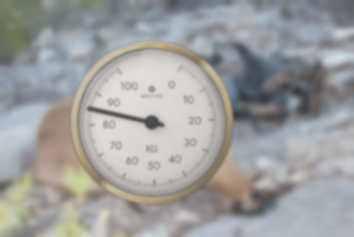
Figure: 85
